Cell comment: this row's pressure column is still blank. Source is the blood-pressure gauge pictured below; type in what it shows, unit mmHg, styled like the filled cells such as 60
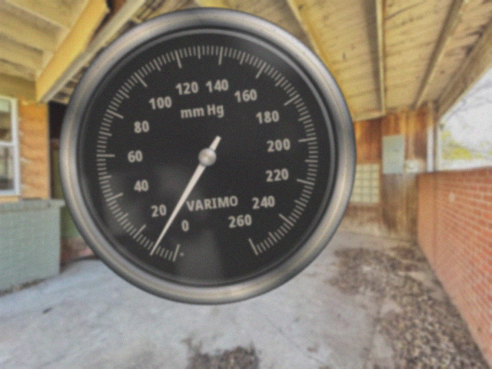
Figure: 10
